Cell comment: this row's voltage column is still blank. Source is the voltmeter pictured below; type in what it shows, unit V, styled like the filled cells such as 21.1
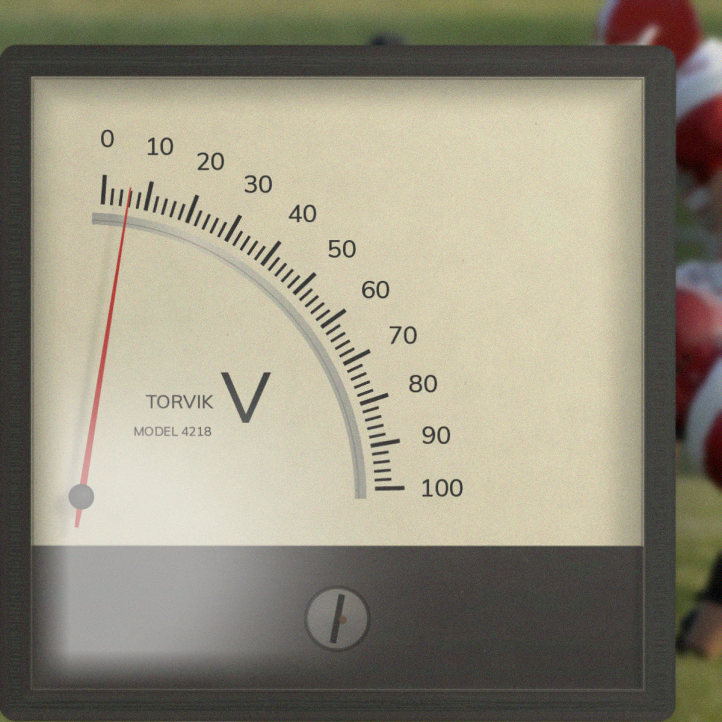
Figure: 6
